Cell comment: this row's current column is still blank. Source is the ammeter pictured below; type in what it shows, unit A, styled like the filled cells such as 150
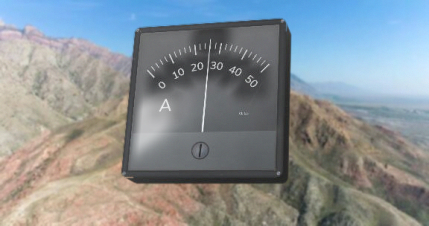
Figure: 26
